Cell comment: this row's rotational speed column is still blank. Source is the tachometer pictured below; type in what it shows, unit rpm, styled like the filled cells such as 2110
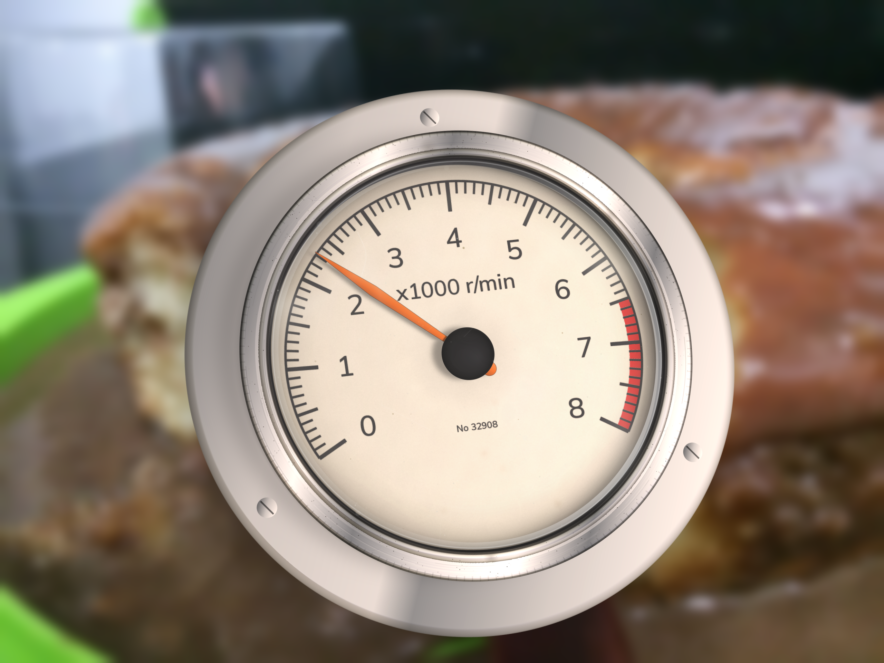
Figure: 2300
